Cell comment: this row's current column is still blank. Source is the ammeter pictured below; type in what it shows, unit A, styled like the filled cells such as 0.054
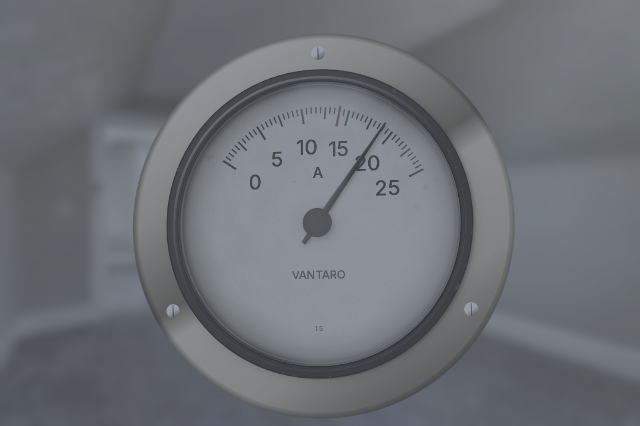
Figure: 19
